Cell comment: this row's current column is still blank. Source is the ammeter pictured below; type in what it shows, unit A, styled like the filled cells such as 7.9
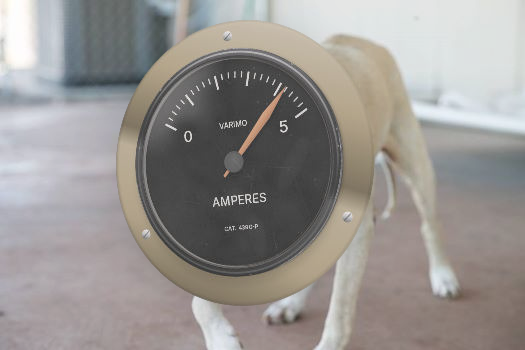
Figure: 4.2
